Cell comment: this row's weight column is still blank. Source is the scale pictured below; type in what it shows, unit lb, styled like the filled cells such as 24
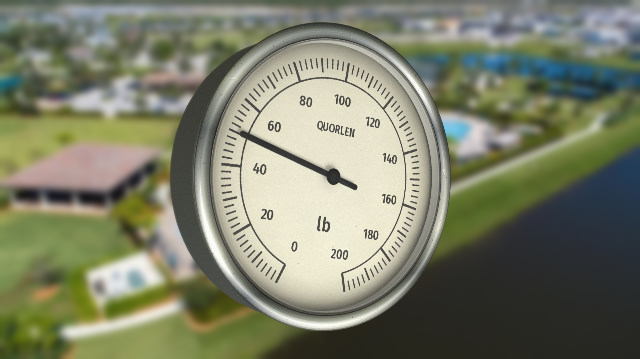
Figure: 50
